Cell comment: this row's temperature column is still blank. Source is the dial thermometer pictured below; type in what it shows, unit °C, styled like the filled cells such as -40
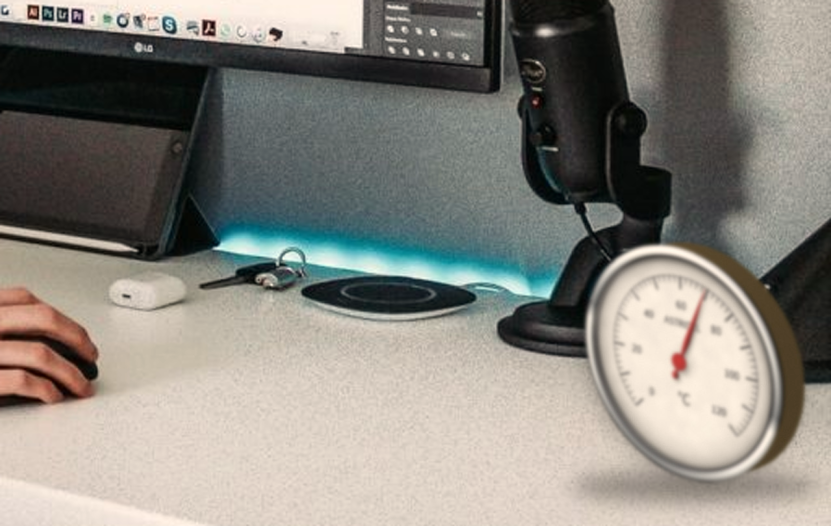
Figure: 70
